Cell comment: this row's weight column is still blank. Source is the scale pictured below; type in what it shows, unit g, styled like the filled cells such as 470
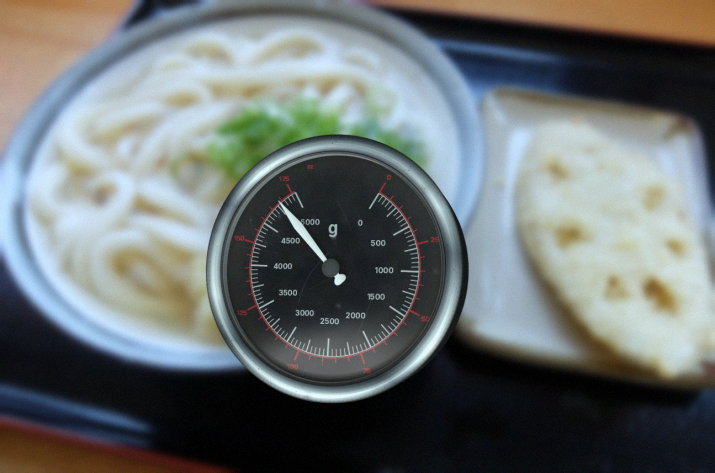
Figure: 4800
